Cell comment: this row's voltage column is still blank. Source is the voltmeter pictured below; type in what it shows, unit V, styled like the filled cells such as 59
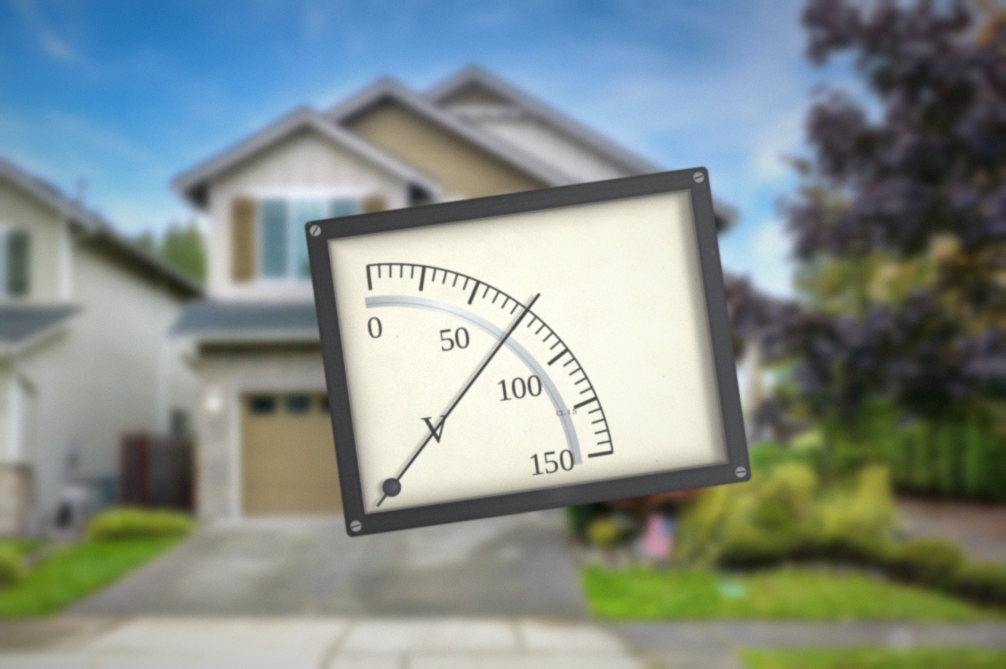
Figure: 75
